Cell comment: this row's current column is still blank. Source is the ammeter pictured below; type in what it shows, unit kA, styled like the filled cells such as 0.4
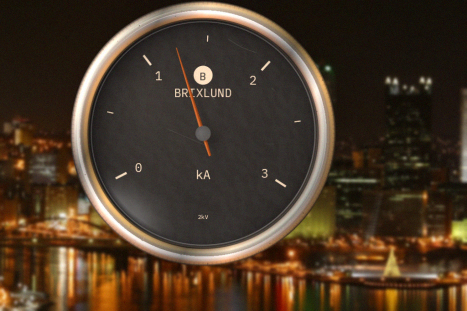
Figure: 1.25
